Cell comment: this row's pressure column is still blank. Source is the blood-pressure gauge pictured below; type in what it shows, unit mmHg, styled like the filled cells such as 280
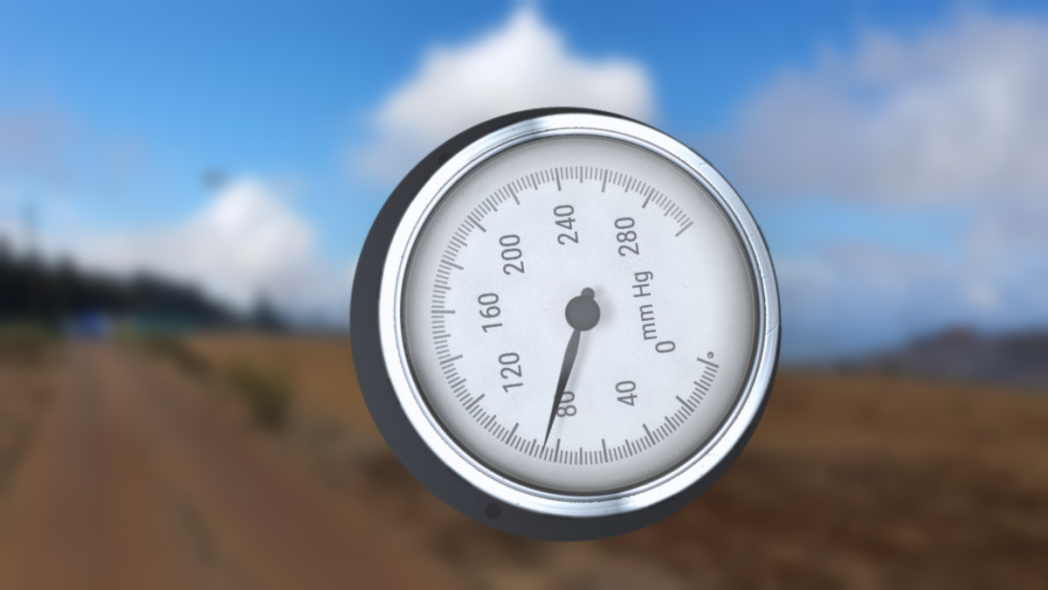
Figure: 86
